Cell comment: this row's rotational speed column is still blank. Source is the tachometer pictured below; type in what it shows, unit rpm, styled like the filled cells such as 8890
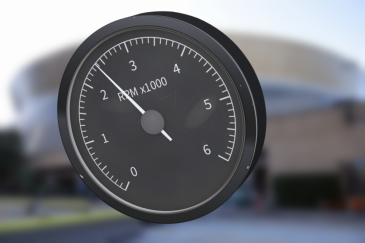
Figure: 2400
